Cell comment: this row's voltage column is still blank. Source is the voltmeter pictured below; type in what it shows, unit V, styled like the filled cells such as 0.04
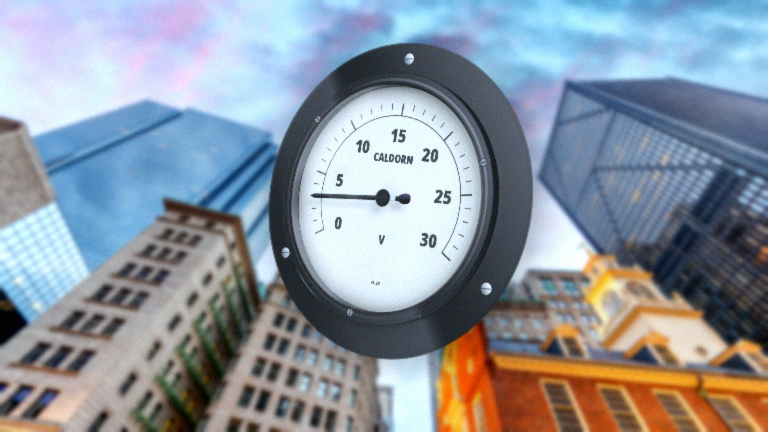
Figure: 3
